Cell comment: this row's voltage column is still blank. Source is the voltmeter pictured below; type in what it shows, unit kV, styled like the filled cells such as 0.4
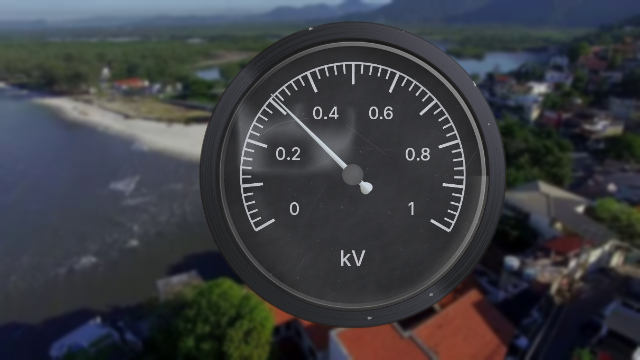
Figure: 0.31
